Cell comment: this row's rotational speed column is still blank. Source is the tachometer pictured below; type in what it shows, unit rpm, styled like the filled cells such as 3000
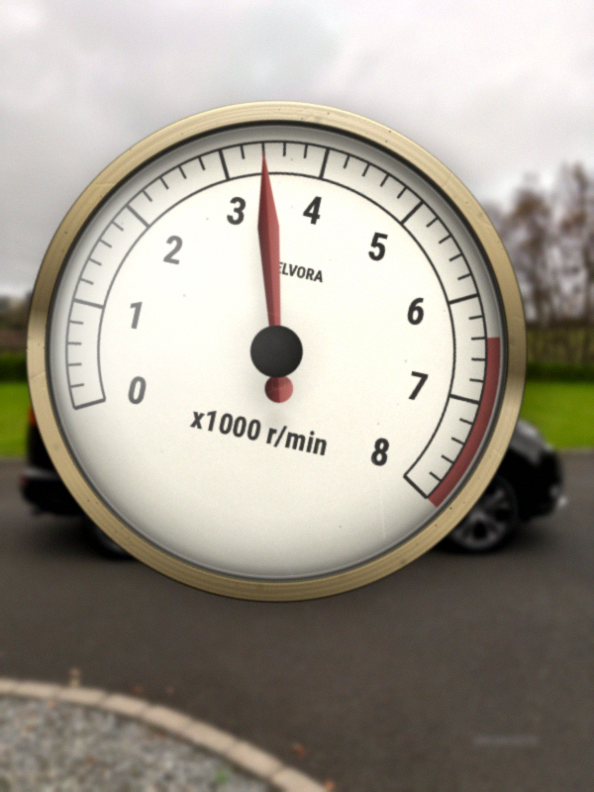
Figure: 3400
